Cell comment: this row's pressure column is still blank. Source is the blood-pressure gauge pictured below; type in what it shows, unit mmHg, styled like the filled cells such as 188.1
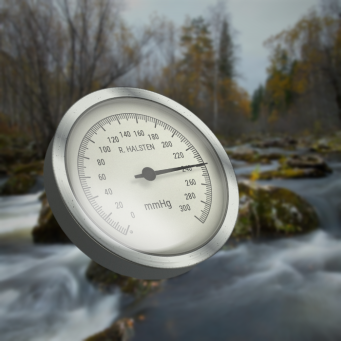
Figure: 240
